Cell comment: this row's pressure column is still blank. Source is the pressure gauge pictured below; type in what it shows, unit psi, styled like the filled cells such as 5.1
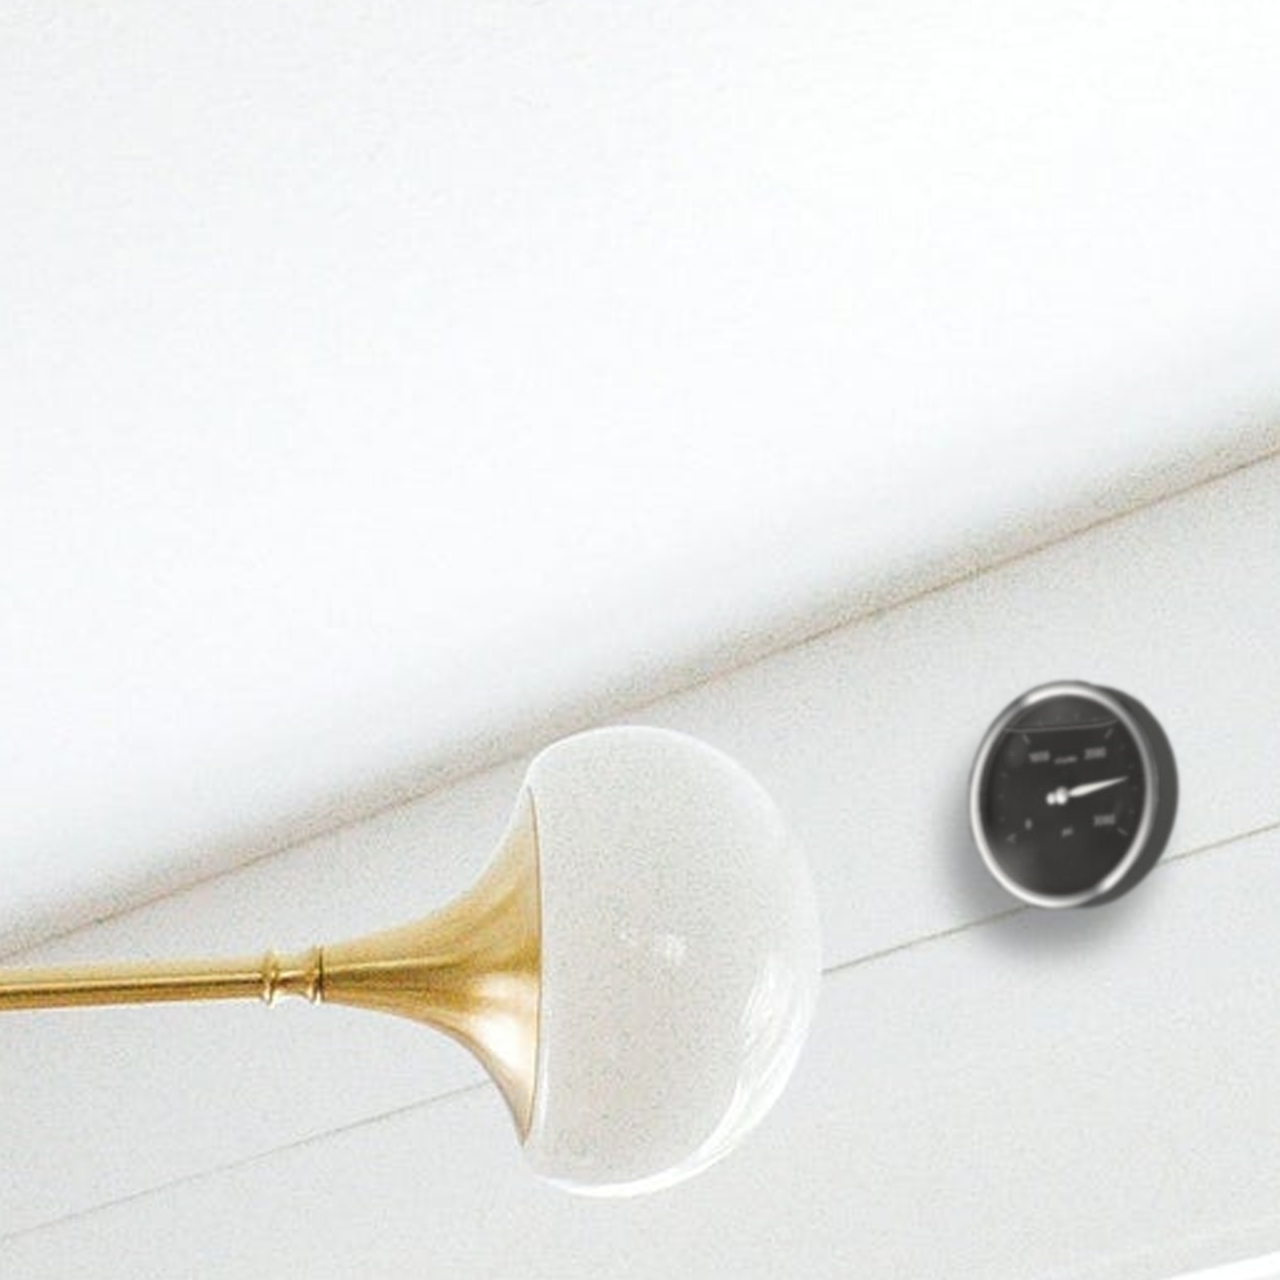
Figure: 2500
